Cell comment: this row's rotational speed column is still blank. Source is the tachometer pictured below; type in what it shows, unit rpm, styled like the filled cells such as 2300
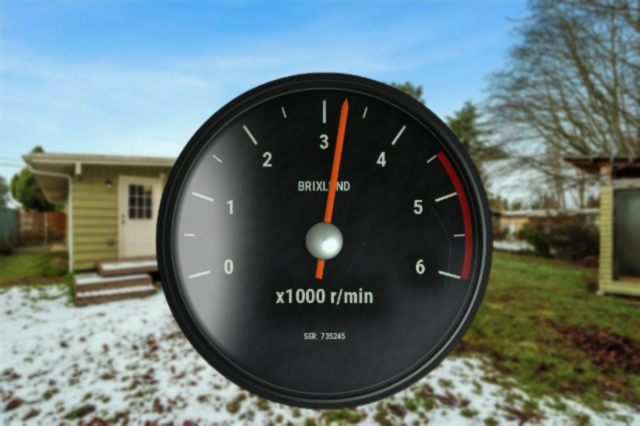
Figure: 3250
